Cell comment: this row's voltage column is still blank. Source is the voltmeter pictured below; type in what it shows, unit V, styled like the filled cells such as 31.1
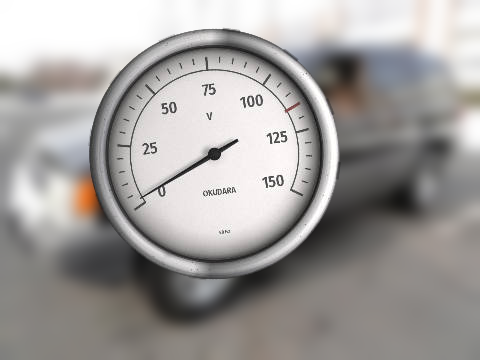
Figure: 2.5
